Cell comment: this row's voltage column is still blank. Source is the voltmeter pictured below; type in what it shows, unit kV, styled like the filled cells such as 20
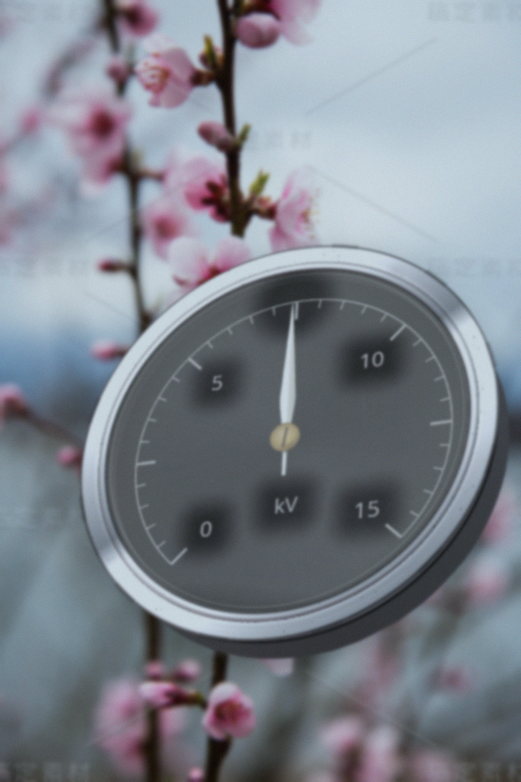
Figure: 7.5
